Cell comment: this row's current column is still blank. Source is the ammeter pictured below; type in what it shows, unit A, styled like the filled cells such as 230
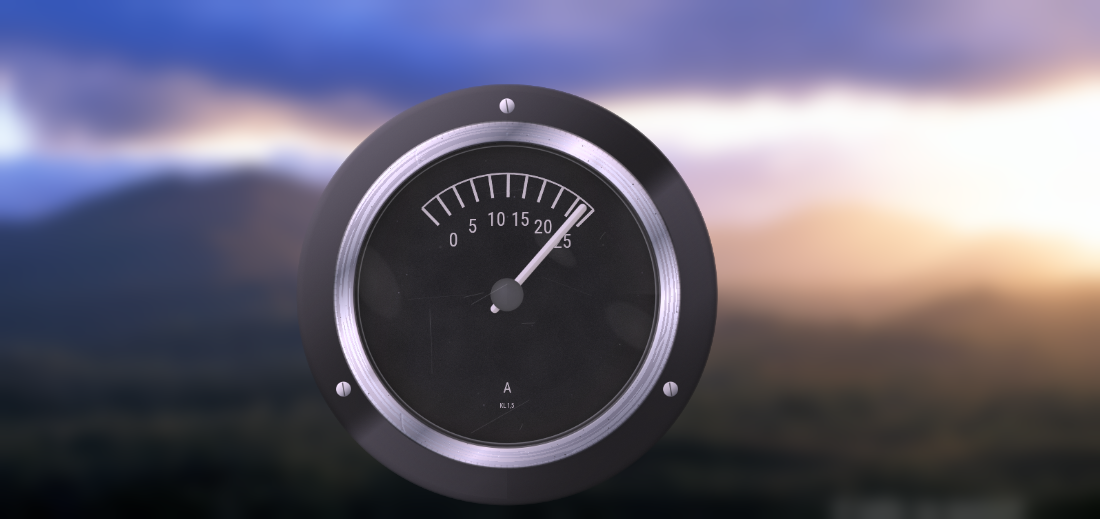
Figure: 23.75
